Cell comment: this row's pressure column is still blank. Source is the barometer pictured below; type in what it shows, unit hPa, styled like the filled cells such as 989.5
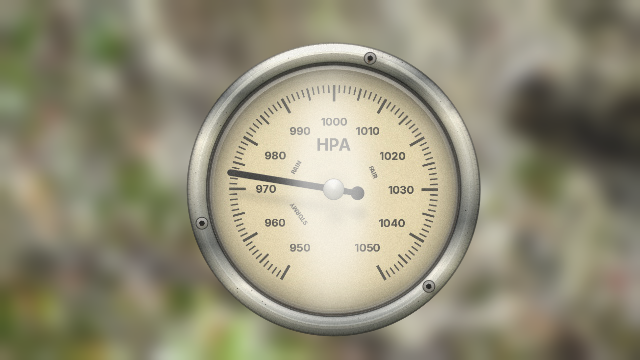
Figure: 973
